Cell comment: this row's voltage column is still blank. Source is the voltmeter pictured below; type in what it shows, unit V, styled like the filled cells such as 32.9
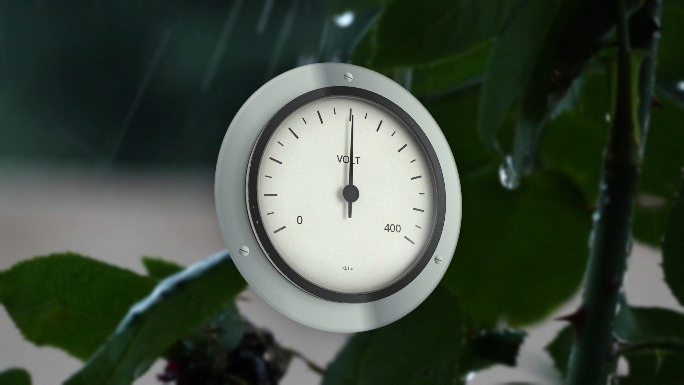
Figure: 200
